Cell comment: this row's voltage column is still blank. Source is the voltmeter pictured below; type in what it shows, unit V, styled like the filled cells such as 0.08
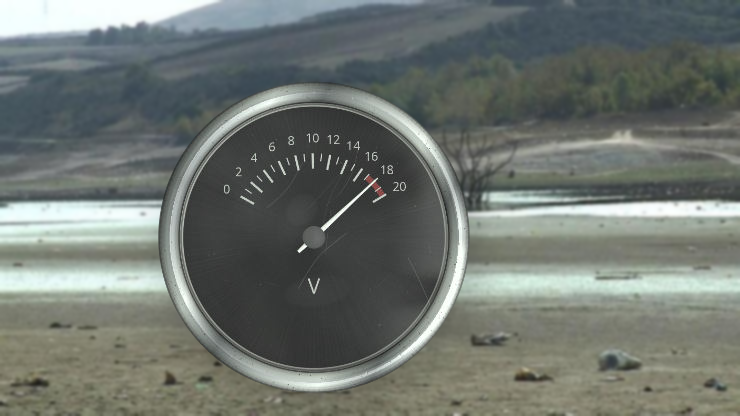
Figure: 18
